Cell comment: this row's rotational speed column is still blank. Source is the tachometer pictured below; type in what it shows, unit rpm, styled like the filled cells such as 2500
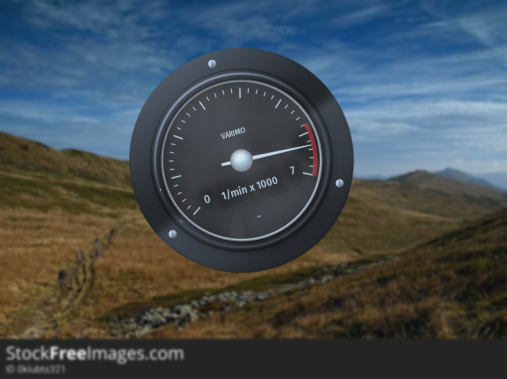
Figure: 6300
